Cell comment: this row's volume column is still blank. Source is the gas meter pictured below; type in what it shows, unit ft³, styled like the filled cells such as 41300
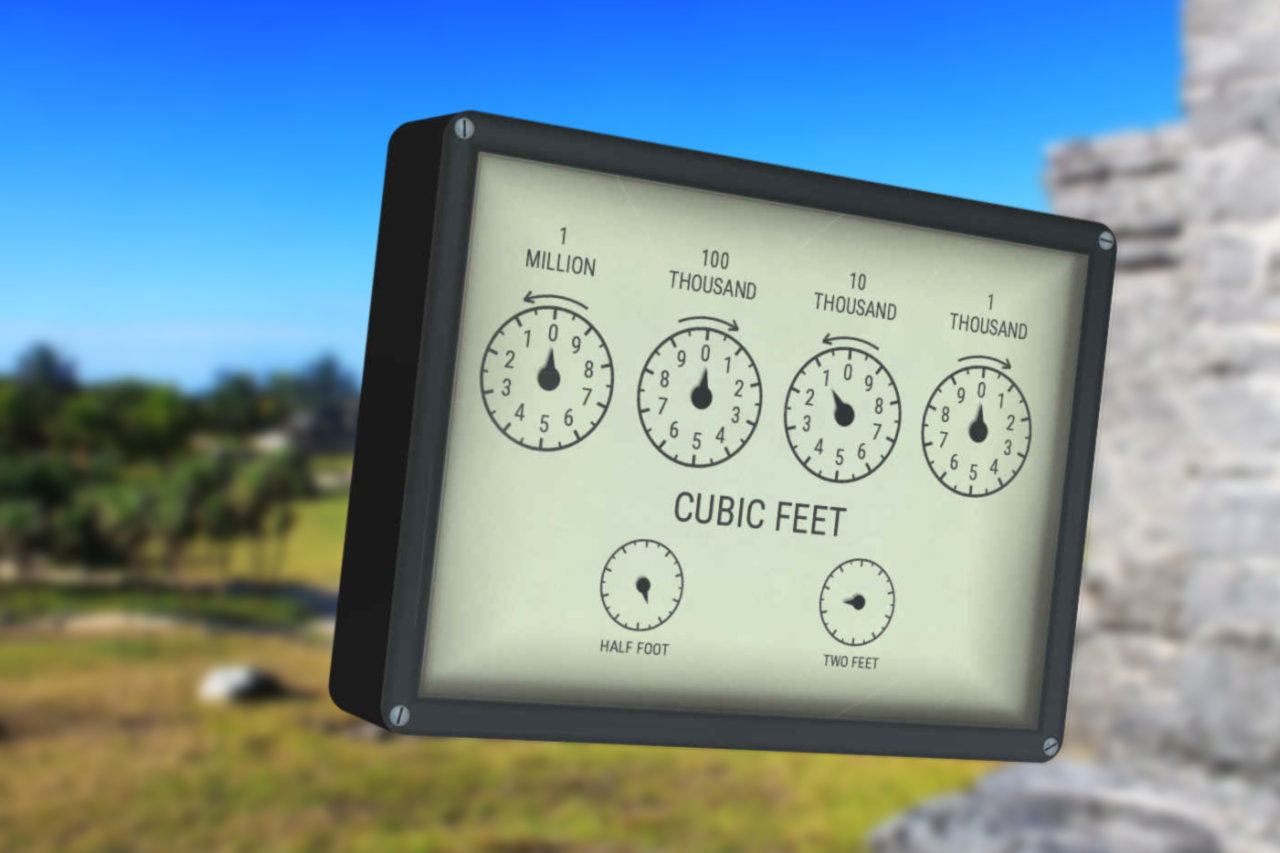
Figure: 1000
